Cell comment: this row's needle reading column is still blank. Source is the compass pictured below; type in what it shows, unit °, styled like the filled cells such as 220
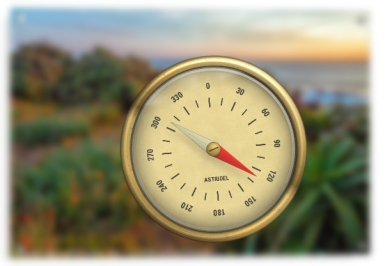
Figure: 127.5
